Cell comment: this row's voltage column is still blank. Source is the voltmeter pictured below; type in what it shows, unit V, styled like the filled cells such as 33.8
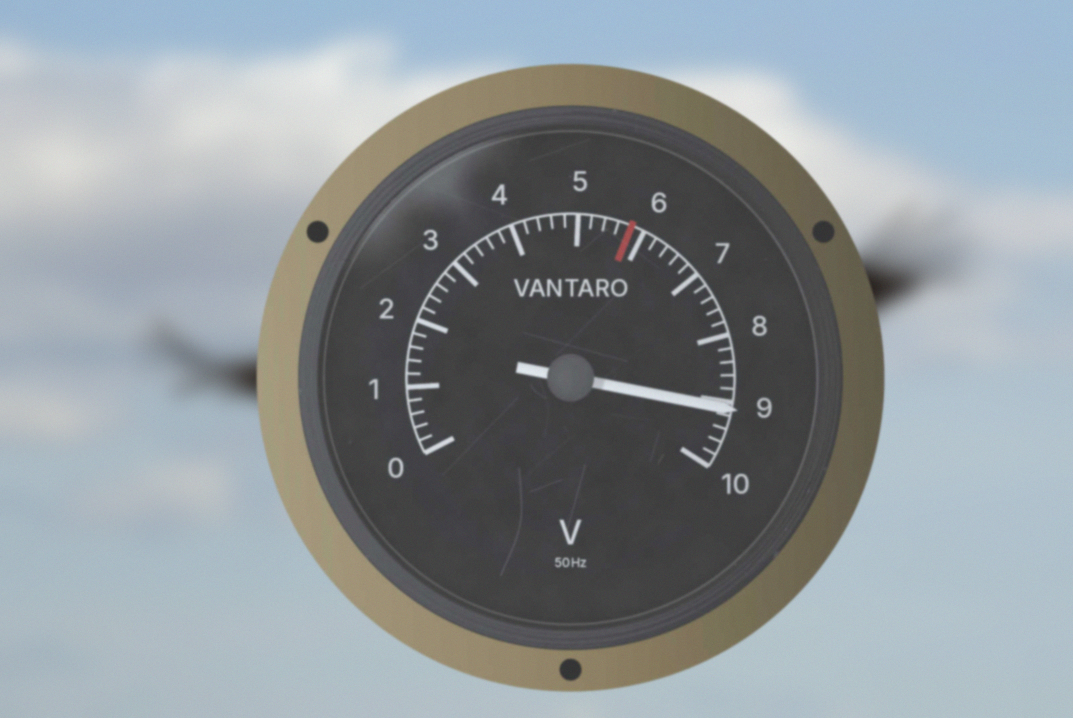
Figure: 9.1
